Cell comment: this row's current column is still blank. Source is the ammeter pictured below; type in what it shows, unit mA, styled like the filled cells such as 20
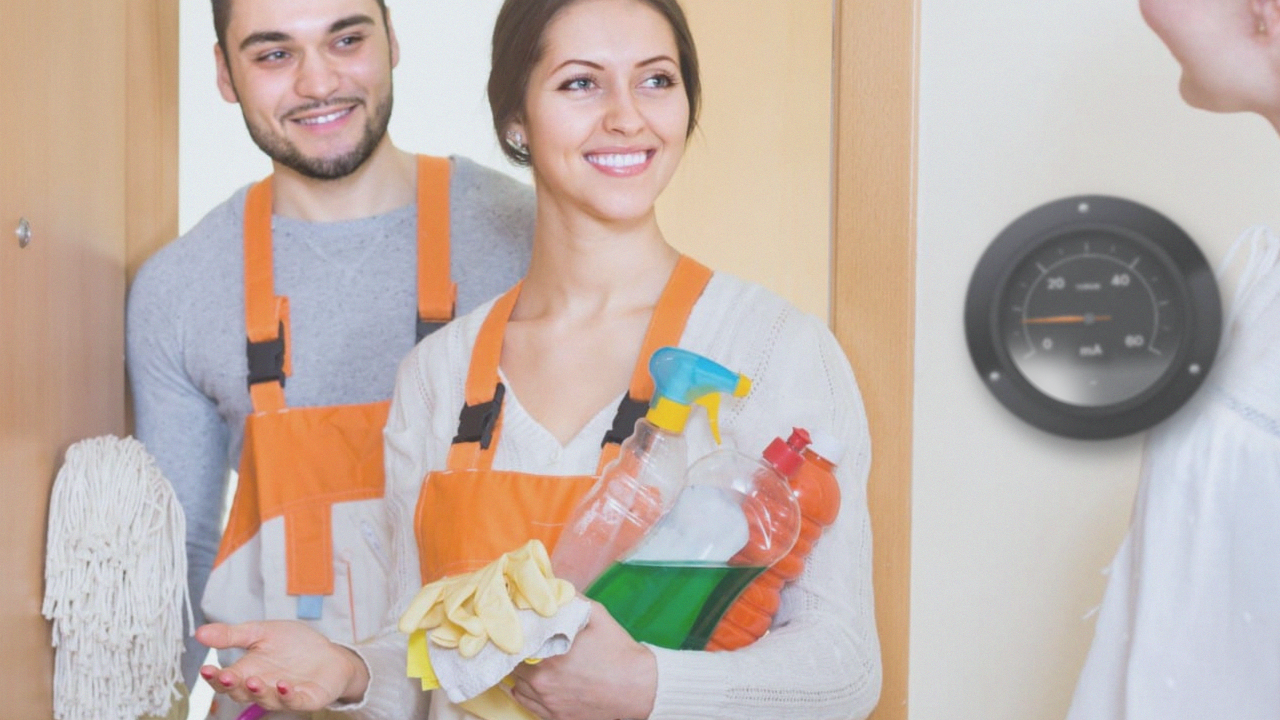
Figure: 7.5
